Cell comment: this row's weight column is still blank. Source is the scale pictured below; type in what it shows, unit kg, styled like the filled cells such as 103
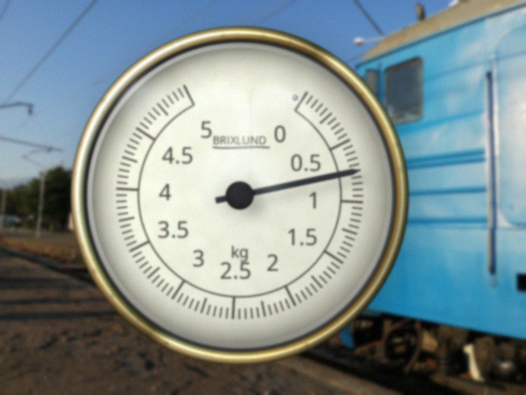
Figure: 0.75
